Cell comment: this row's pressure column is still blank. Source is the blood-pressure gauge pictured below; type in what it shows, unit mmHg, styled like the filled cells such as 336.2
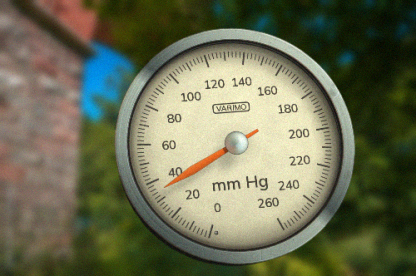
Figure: 34
